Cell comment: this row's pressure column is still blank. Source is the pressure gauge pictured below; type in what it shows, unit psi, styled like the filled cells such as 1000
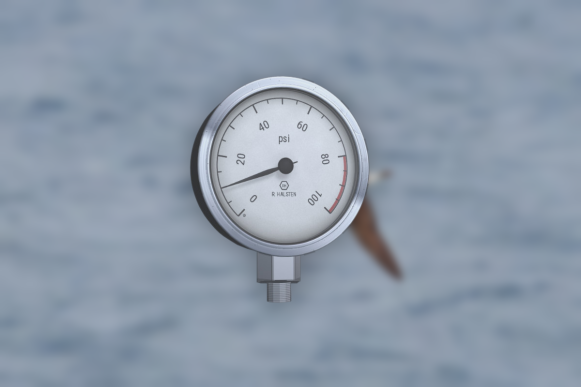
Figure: 10
